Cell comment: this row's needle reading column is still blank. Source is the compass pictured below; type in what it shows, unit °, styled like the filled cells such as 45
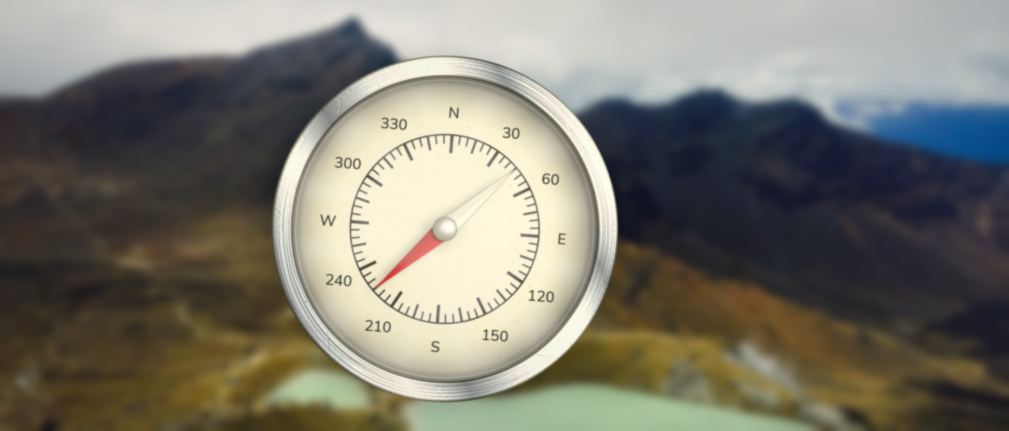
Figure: 225
